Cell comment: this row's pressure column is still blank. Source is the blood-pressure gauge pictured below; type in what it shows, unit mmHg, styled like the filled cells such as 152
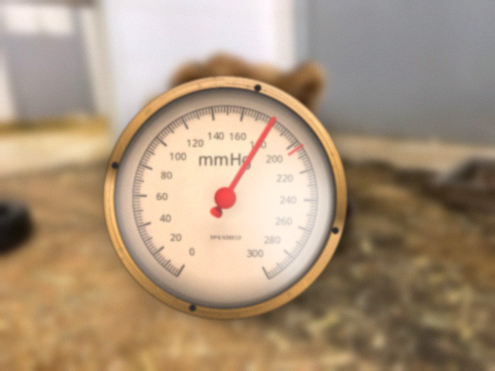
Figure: 180
